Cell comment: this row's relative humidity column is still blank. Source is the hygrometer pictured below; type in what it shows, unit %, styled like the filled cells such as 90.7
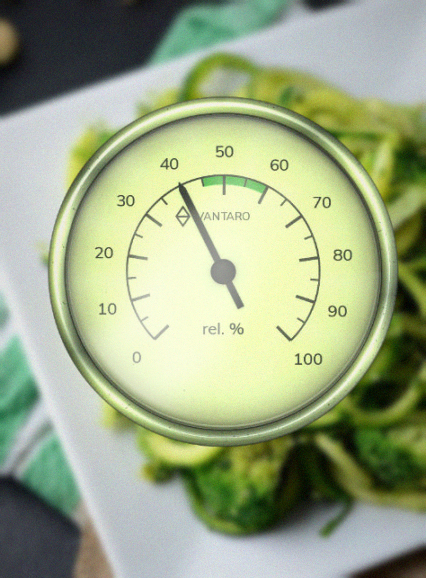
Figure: 40
